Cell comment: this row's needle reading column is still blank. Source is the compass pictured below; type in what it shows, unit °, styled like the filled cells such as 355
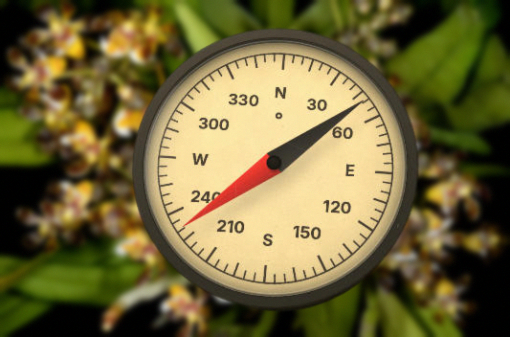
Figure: 230
